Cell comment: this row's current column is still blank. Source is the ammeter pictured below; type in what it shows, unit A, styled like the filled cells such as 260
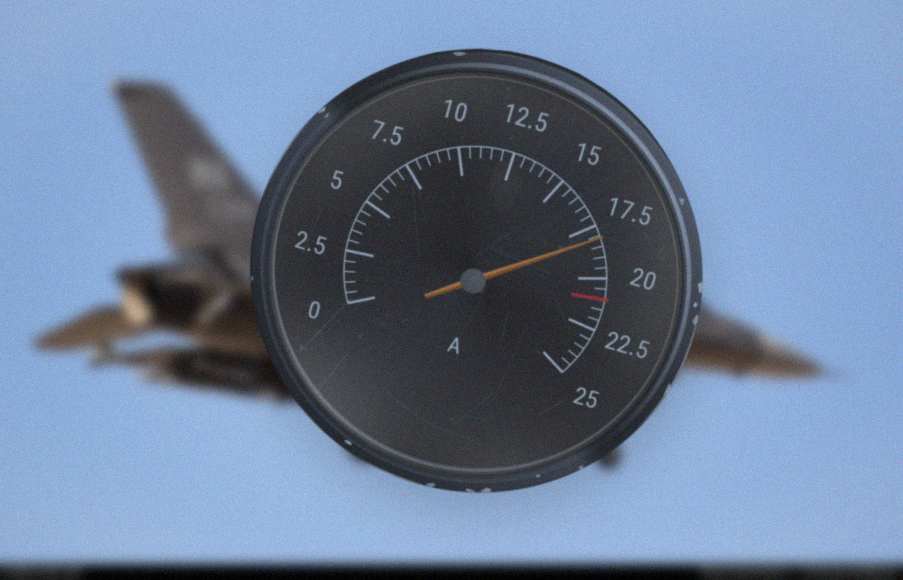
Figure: 18
